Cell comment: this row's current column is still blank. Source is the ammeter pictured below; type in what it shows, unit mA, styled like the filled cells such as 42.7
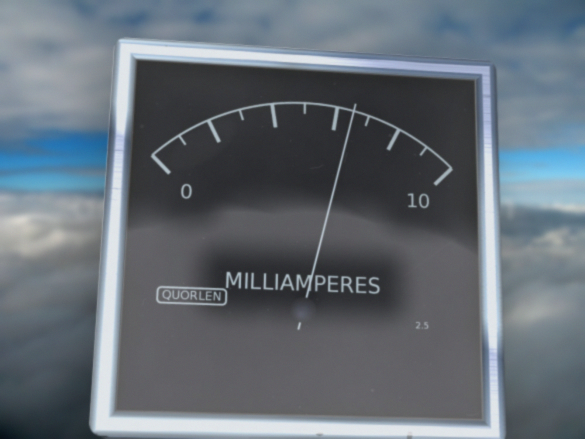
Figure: 6.5
